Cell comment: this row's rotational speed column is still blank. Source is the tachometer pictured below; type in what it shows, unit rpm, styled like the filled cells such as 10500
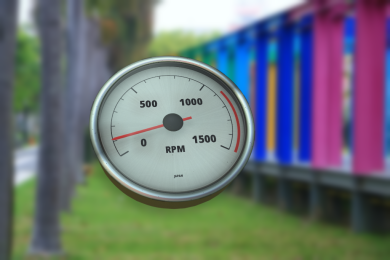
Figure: 100
